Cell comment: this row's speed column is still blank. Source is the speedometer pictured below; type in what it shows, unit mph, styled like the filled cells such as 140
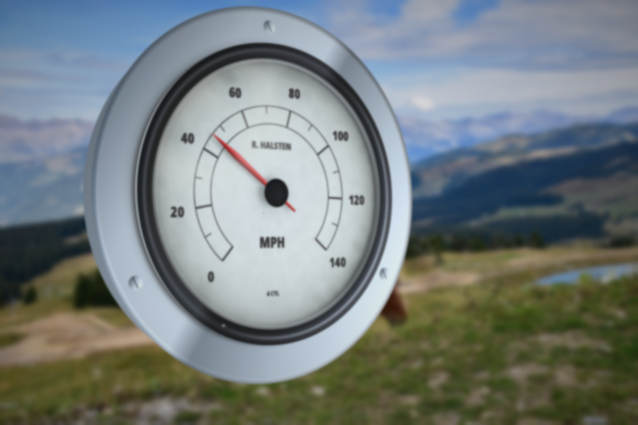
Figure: 45
